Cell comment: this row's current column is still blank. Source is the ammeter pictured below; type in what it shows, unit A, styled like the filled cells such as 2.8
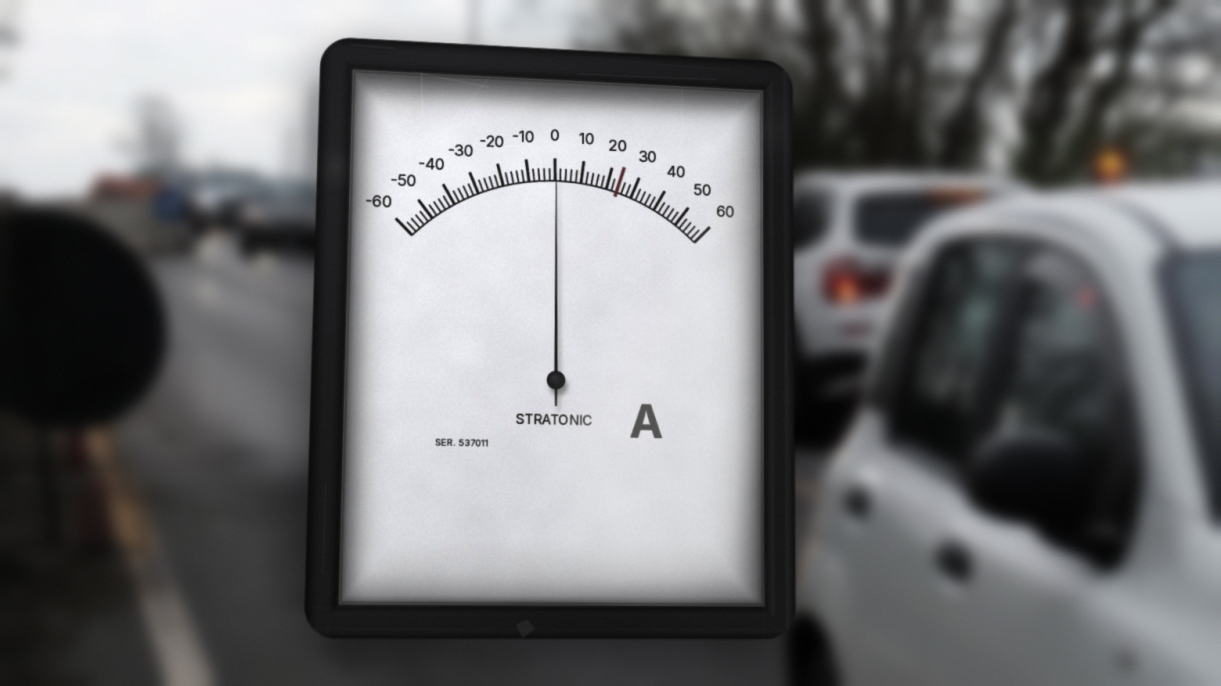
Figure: 0
